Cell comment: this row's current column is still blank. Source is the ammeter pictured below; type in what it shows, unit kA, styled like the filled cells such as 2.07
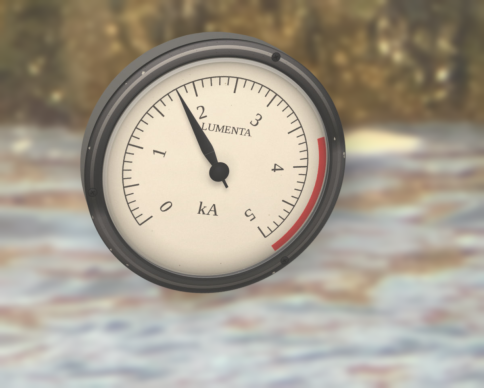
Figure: 1.8
